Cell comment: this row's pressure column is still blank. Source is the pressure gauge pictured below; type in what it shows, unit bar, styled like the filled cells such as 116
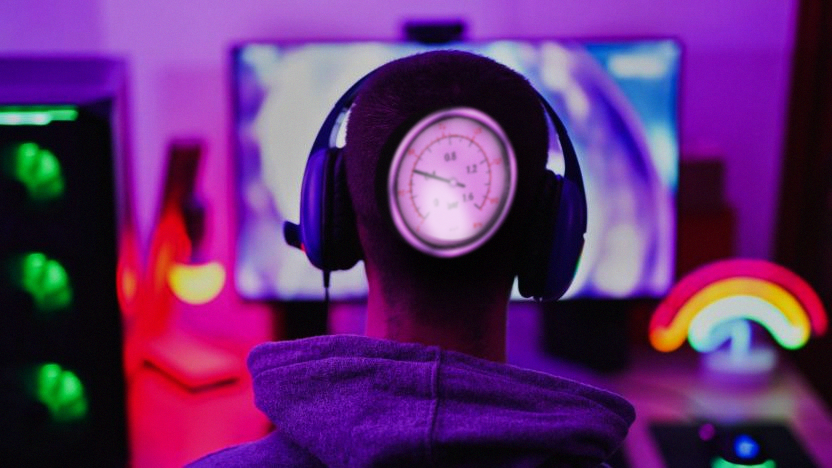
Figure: 0.4
